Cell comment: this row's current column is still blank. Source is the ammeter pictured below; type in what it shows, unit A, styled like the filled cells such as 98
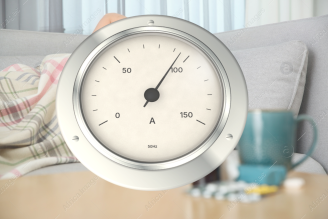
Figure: 95
